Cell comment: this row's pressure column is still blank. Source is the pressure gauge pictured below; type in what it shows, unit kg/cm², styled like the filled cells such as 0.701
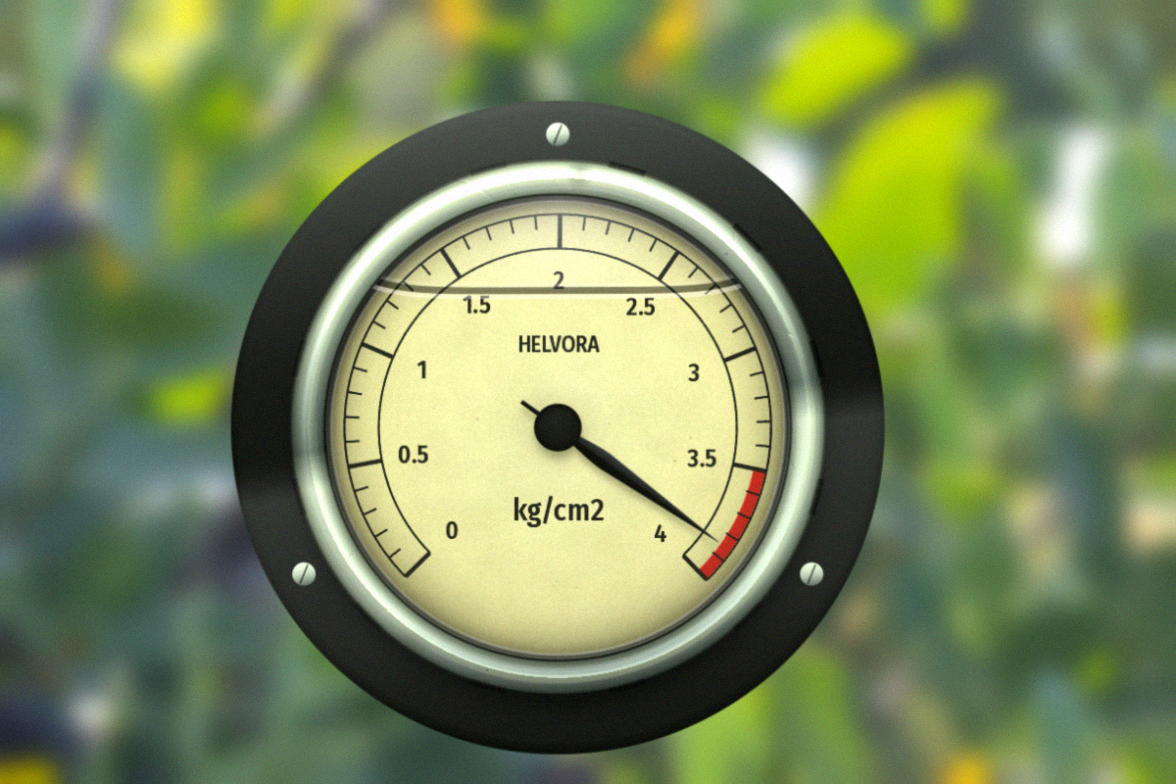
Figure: 3.85
